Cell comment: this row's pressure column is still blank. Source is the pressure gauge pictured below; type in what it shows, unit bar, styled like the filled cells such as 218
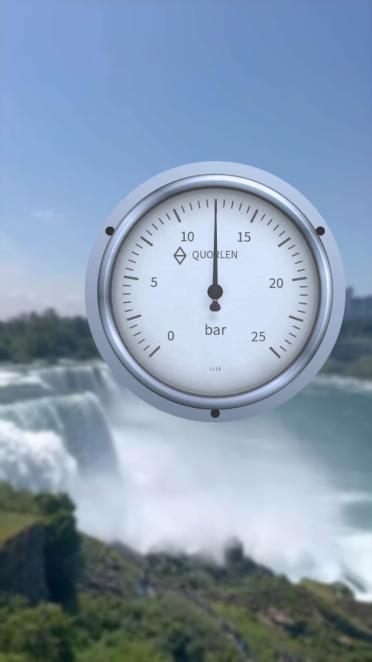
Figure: 12.5
